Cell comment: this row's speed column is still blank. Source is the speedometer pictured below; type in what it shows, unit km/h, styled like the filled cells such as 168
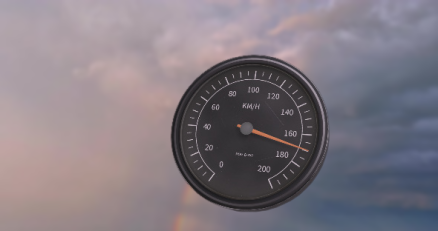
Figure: 170
